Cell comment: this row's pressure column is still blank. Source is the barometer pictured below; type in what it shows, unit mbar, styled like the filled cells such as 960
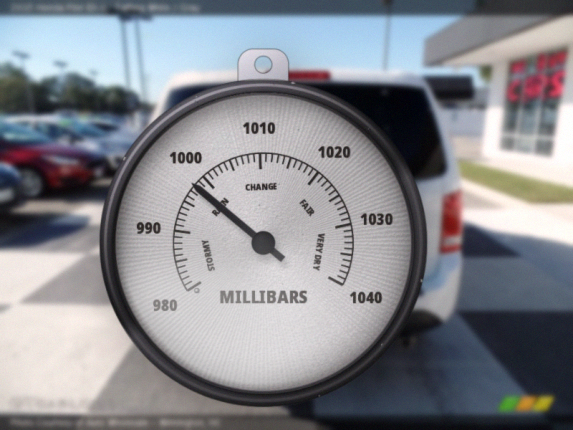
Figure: 998
